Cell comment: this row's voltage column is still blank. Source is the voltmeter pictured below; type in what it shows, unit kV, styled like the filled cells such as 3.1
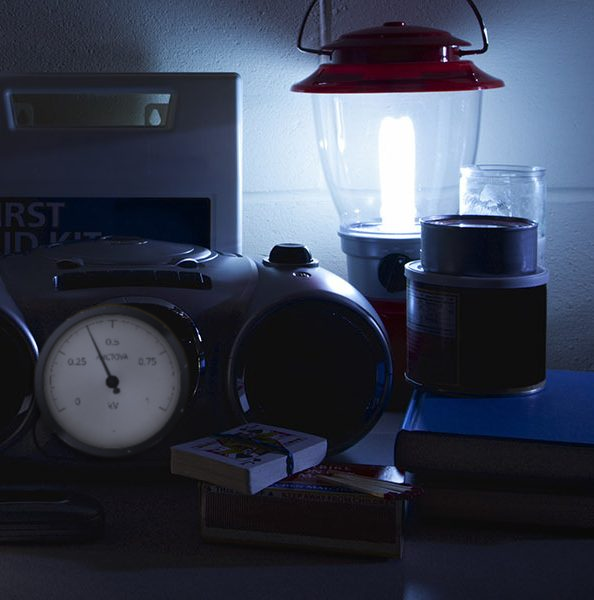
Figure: 0.4
